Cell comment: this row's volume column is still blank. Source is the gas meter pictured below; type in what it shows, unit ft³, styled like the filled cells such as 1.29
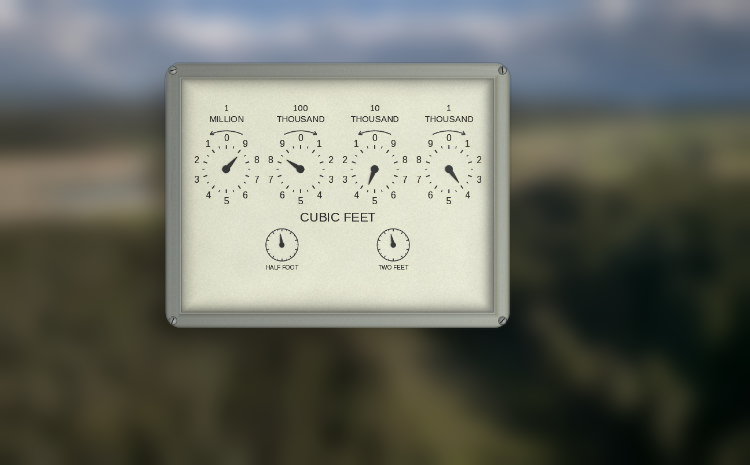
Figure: 884400
